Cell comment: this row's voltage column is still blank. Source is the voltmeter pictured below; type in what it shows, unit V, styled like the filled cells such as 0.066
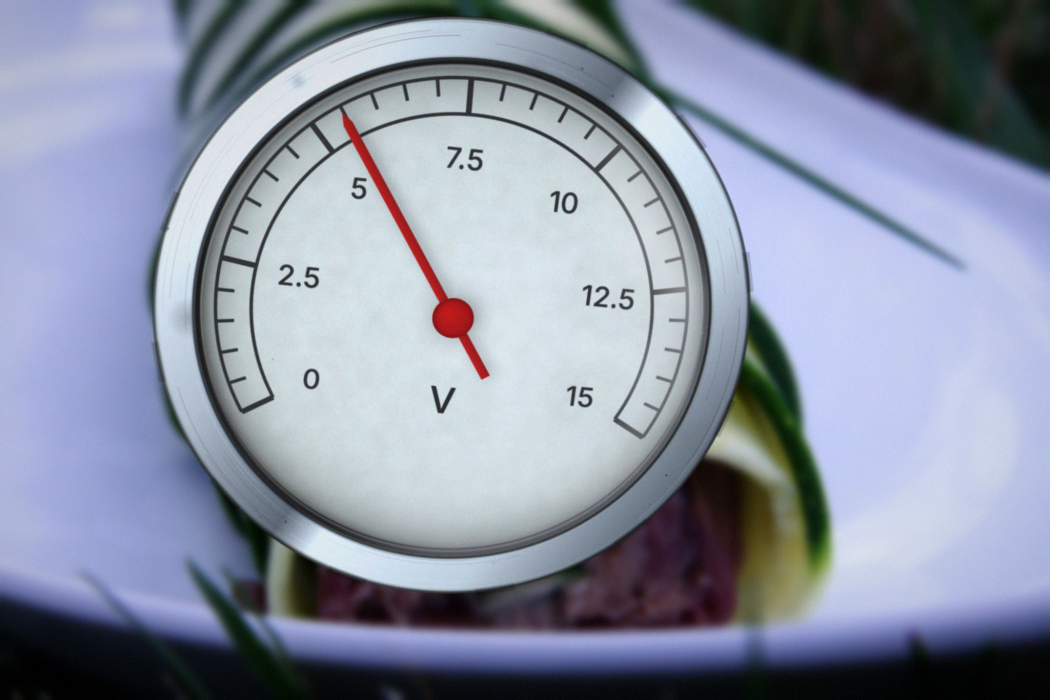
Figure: 5.5
